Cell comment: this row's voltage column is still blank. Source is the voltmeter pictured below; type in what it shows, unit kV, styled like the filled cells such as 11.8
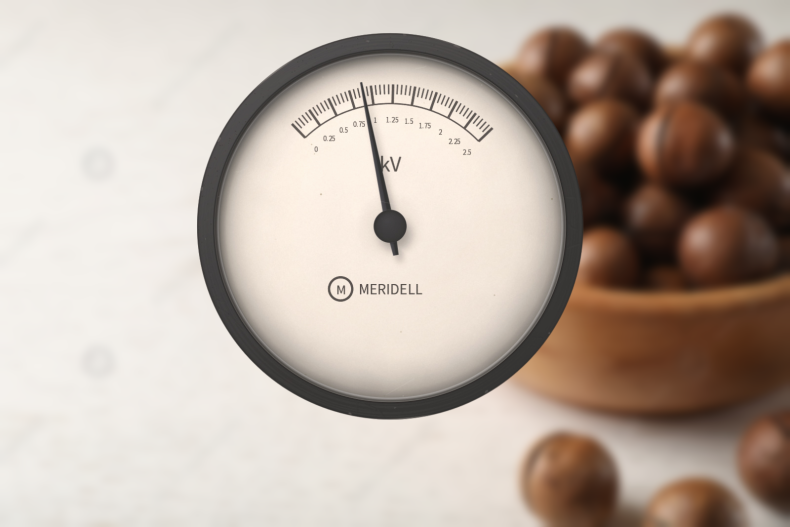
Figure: 0.9
